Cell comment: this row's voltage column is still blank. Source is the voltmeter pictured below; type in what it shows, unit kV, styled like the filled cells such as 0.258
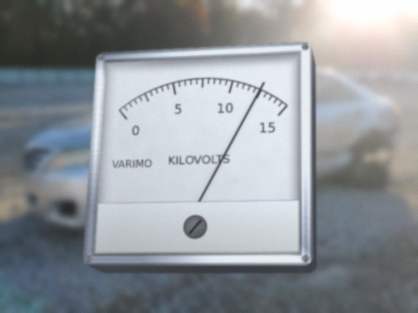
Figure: 12.5
